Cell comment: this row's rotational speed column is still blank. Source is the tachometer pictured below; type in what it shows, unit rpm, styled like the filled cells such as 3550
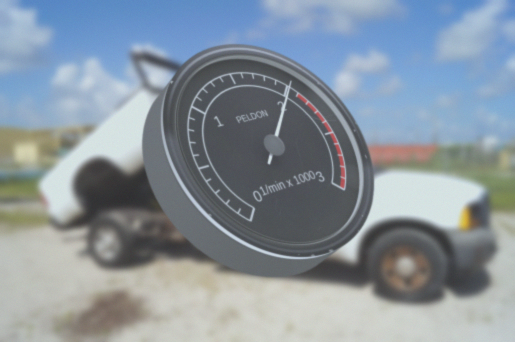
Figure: 2000
